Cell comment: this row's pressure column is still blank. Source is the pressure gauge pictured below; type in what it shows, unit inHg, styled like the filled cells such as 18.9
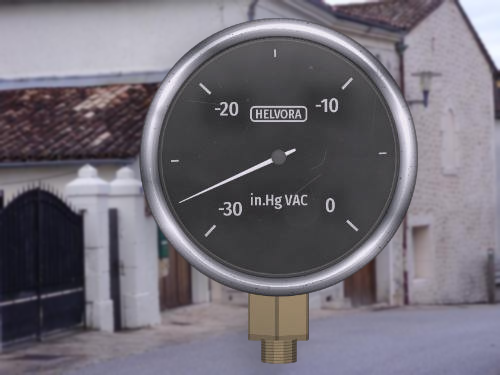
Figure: -27.5
